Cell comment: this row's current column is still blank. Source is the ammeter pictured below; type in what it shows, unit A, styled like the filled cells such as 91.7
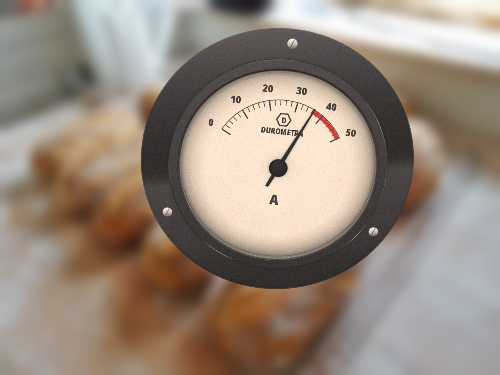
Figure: 36
